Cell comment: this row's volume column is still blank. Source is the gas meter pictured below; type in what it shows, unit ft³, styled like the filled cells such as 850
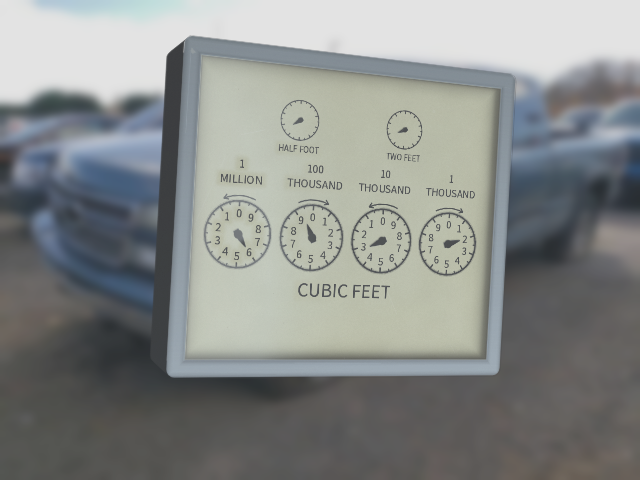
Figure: 593200
